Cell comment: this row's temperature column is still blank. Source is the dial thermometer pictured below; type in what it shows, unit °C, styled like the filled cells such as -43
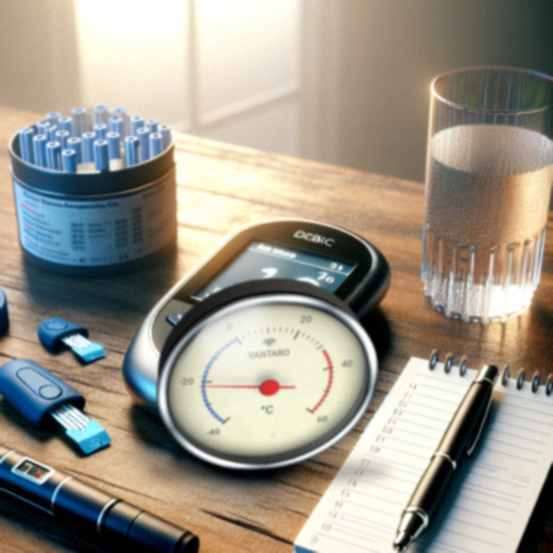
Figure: -20
